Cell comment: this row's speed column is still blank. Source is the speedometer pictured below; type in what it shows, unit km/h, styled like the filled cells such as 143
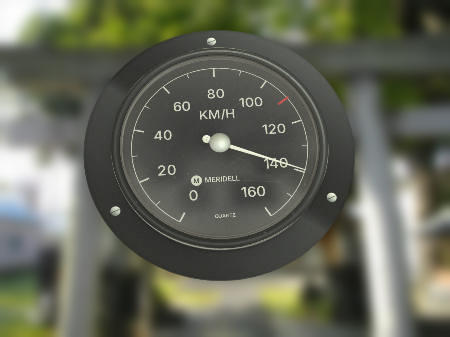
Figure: 140
